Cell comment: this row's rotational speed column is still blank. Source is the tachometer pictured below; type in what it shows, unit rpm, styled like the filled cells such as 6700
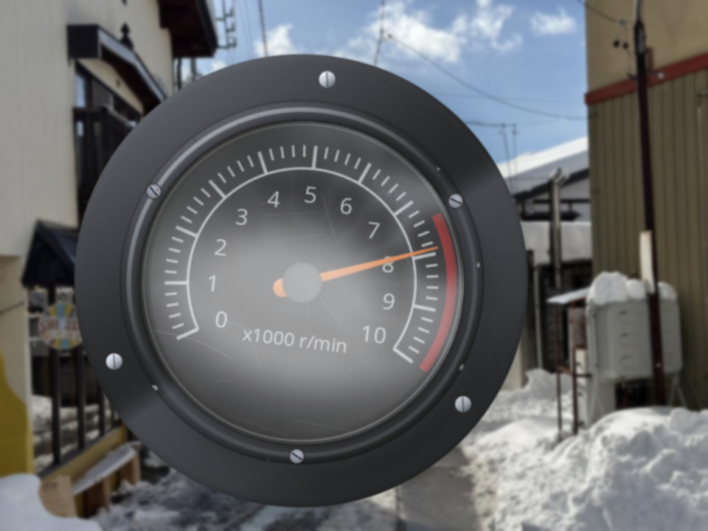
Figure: 7900
